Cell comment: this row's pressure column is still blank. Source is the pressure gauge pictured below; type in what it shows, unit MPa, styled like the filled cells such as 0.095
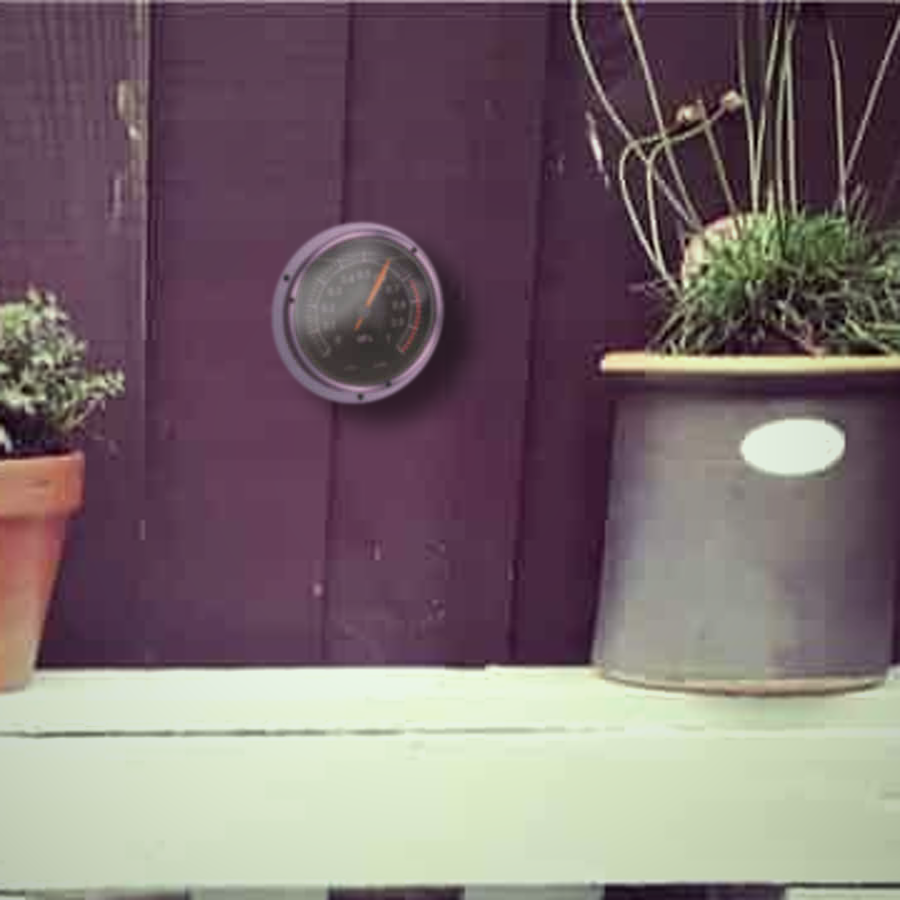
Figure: 0.6
